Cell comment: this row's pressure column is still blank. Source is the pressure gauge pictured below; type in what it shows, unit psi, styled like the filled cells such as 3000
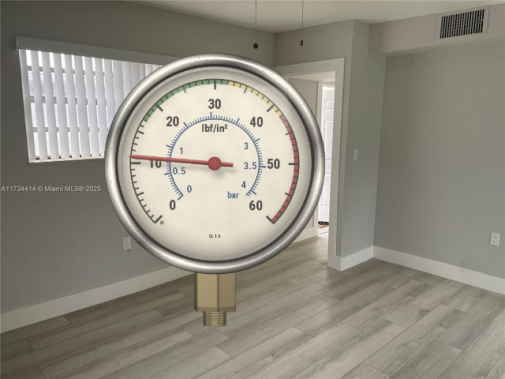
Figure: 11
